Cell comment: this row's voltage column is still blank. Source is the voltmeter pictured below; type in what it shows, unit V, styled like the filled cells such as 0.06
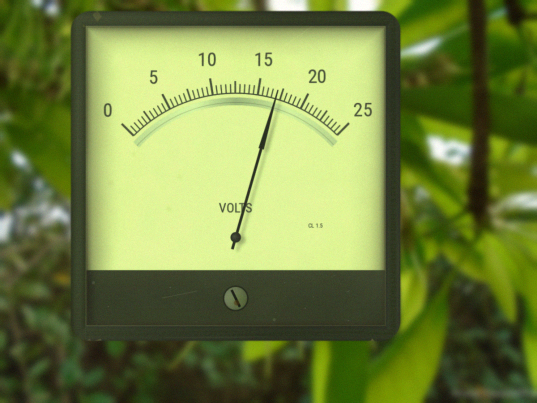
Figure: 17
